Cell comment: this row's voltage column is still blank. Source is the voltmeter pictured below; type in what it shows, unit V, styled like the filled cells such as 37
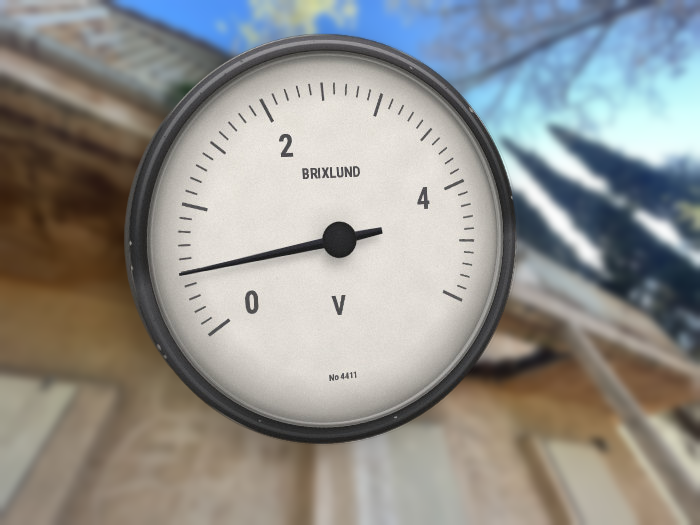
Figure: 0.5
